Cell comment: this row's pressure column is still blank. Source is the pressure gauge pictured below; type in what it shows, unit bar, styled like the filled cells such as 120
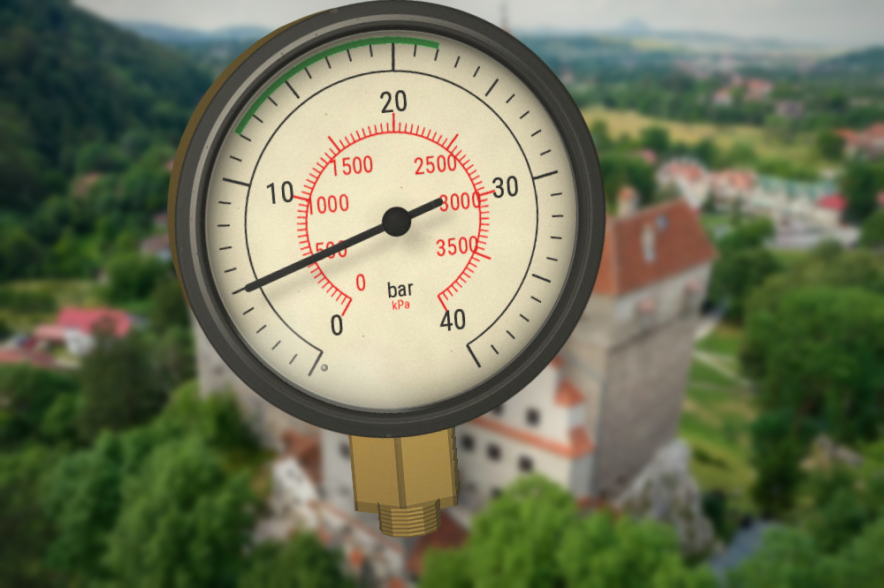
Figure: 5
